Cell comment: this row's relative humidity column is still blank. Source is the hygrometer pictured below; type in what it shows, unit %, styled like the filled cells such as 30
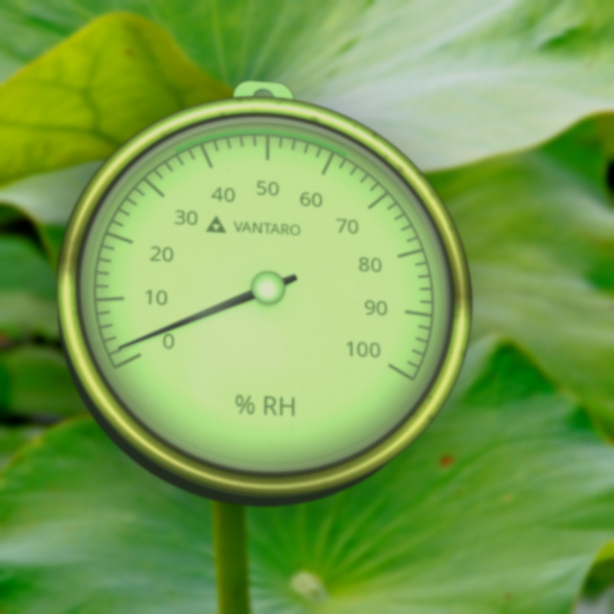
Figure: 2
